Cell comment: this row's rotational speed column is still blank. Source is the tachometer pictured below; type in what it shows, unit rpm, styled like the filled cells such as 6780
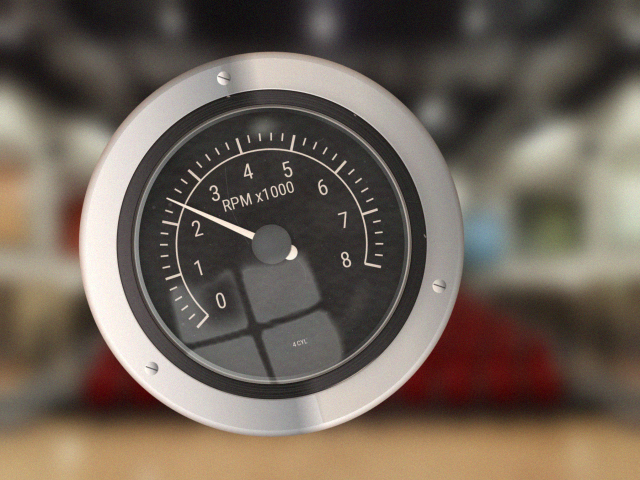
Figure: 2400
